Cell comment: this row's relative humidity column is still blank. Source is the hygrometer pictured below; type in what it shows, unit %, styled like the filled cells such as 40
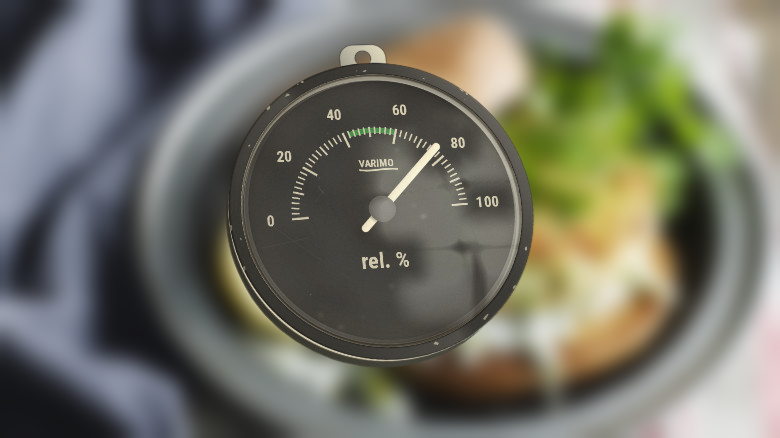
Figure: 76
